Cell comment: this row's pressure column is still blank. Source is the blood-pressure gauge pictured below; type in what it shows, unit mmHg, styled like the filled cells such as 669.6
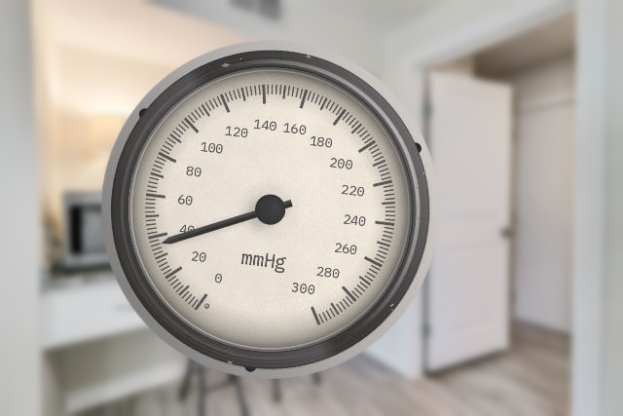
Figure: 36
